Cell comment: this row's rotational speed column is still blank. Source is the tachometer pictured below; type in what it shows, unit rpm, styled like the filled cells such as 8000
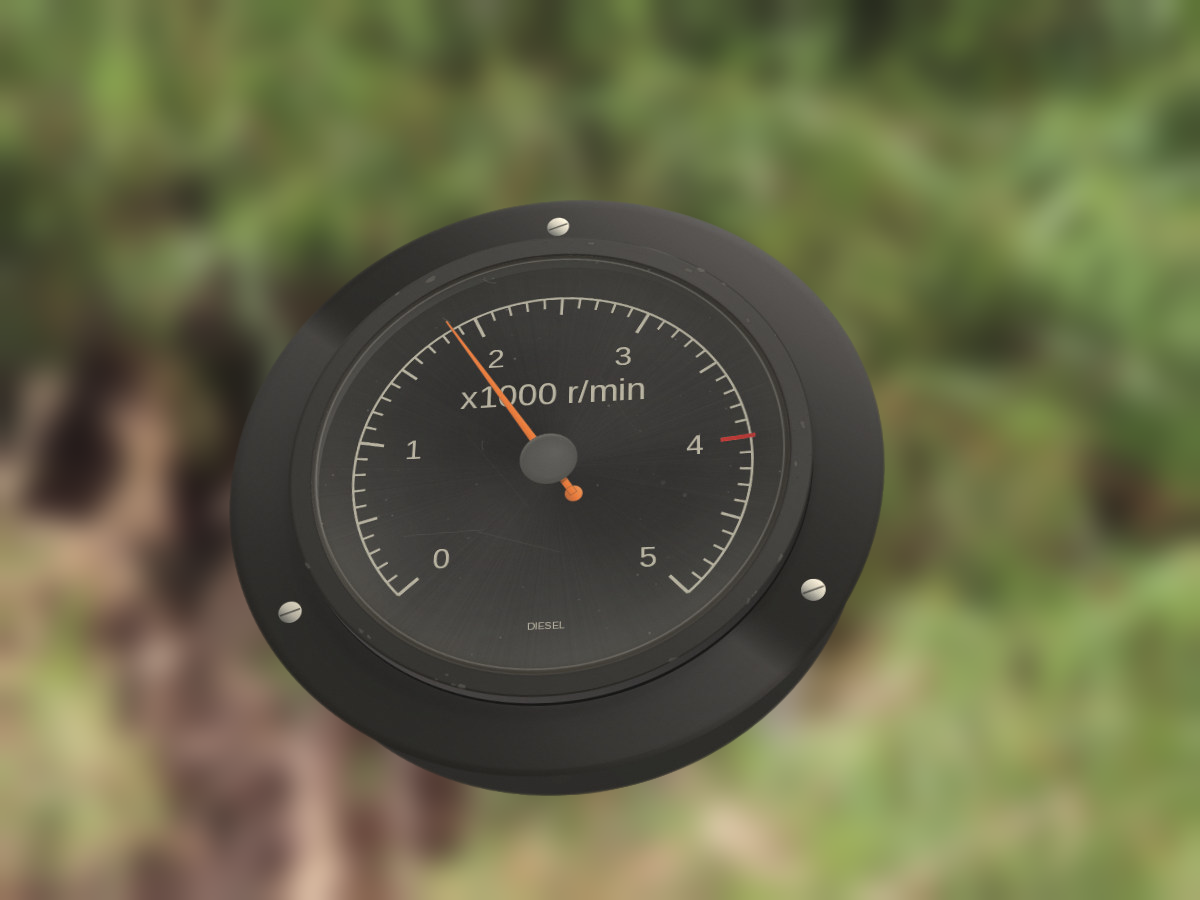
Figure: 1850
